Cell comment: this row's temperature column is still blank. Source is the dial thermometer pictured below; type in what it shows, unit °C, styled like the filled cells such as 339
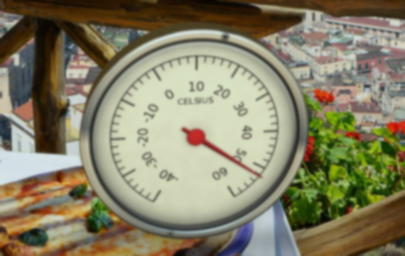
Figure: 52
